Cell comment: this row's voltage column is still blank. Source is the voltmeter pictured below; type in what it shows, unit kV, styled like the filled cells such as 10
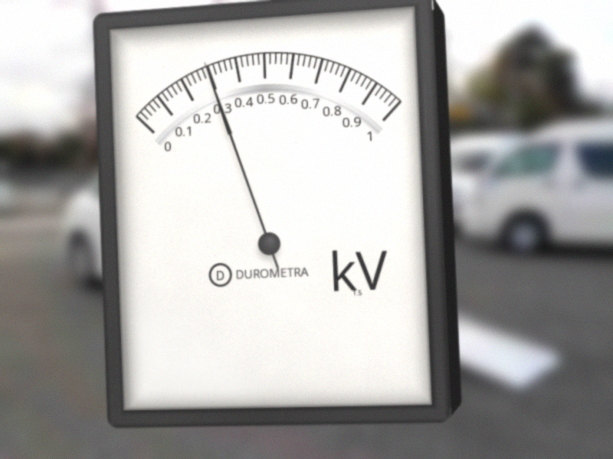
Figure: 0.3
